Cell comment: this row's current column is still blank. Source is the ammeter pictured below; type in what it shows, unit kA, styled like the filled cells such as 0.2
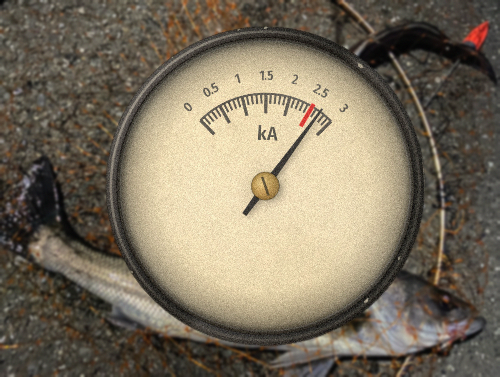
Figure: 2.7
